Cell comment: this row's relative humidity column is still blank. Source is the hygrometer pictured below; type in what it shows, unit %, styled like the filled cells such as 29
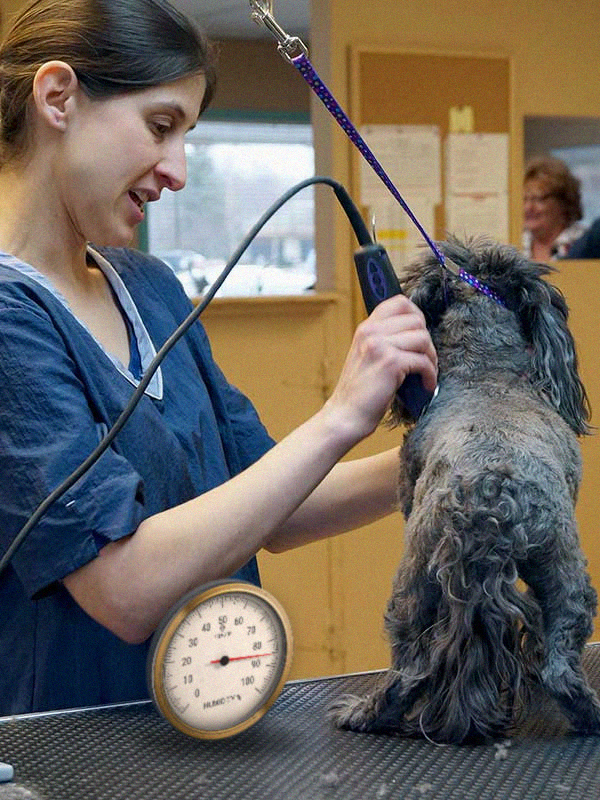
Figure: 85
